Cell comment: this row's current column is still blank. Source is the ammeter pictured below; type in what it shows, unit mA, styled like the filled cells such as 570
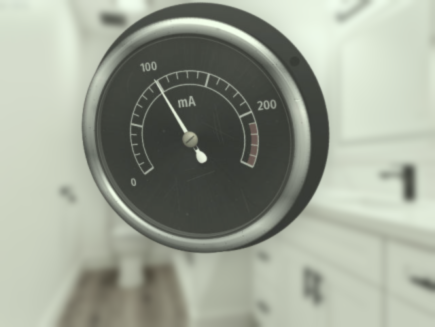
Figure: 100
